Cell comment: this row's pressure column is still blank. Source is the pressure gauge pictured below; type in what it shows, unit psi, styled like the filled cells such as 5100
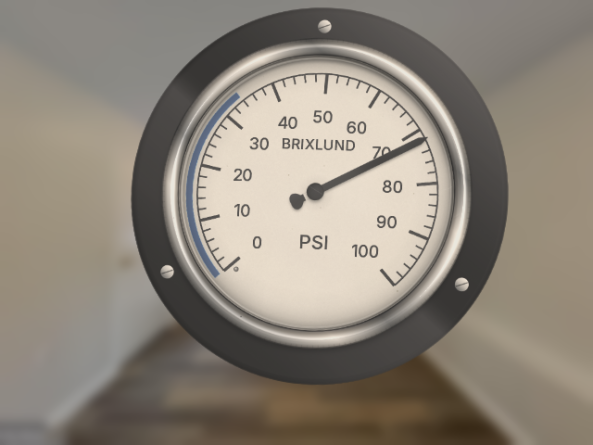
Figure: 72
